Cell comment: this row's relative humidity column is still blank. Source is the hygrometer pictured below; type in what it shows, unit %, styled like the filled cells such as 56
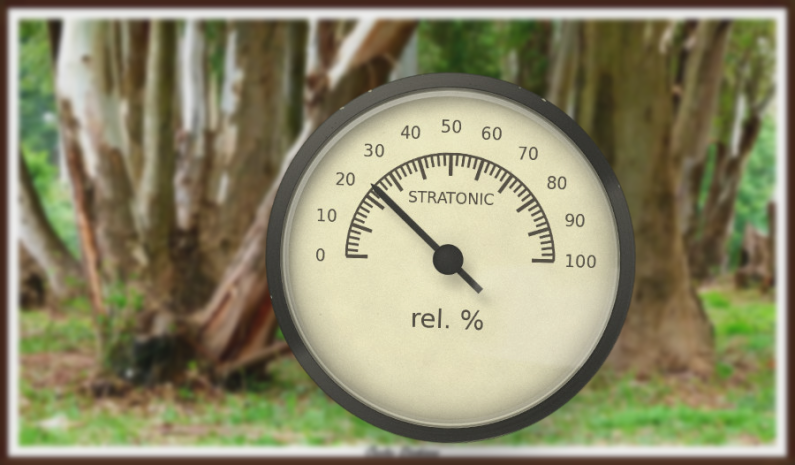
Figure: 24
